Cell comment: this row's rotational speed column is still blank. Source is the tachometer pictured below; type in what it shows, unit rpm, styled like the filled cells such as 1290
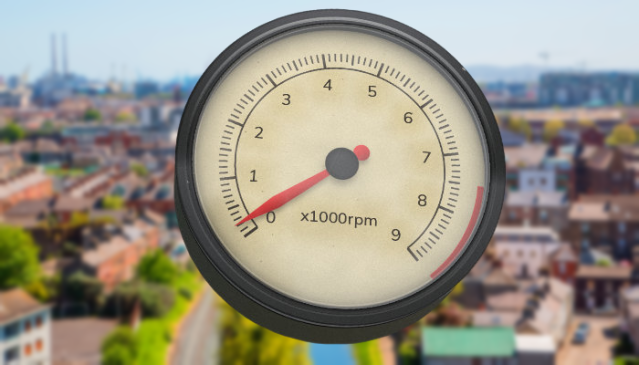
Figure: 200
